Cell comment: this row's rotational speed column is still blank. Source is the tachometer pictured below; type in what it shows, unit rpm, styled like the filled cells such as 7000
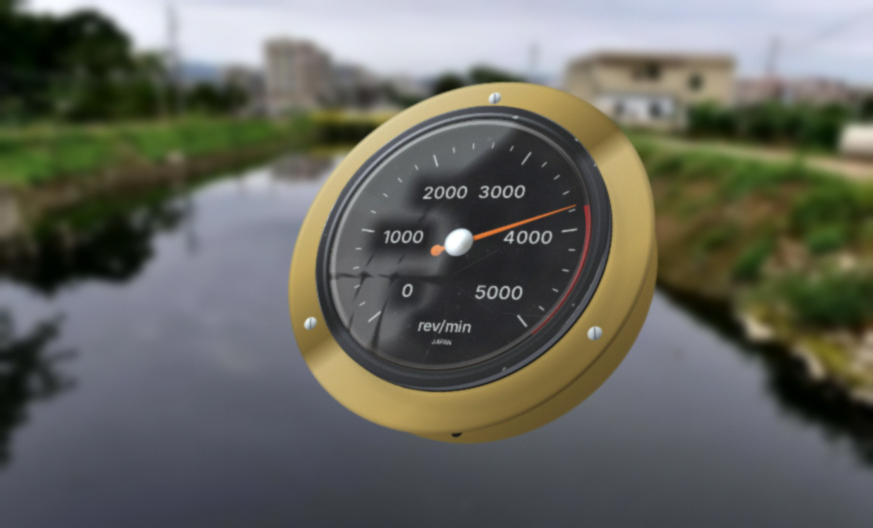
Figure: 3800
